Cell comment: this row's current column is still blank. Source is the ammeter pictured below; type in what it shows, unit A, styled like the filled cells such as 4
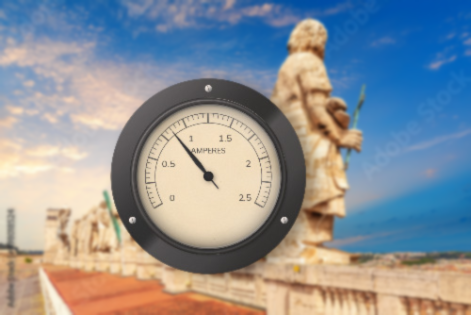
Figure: 0.85
